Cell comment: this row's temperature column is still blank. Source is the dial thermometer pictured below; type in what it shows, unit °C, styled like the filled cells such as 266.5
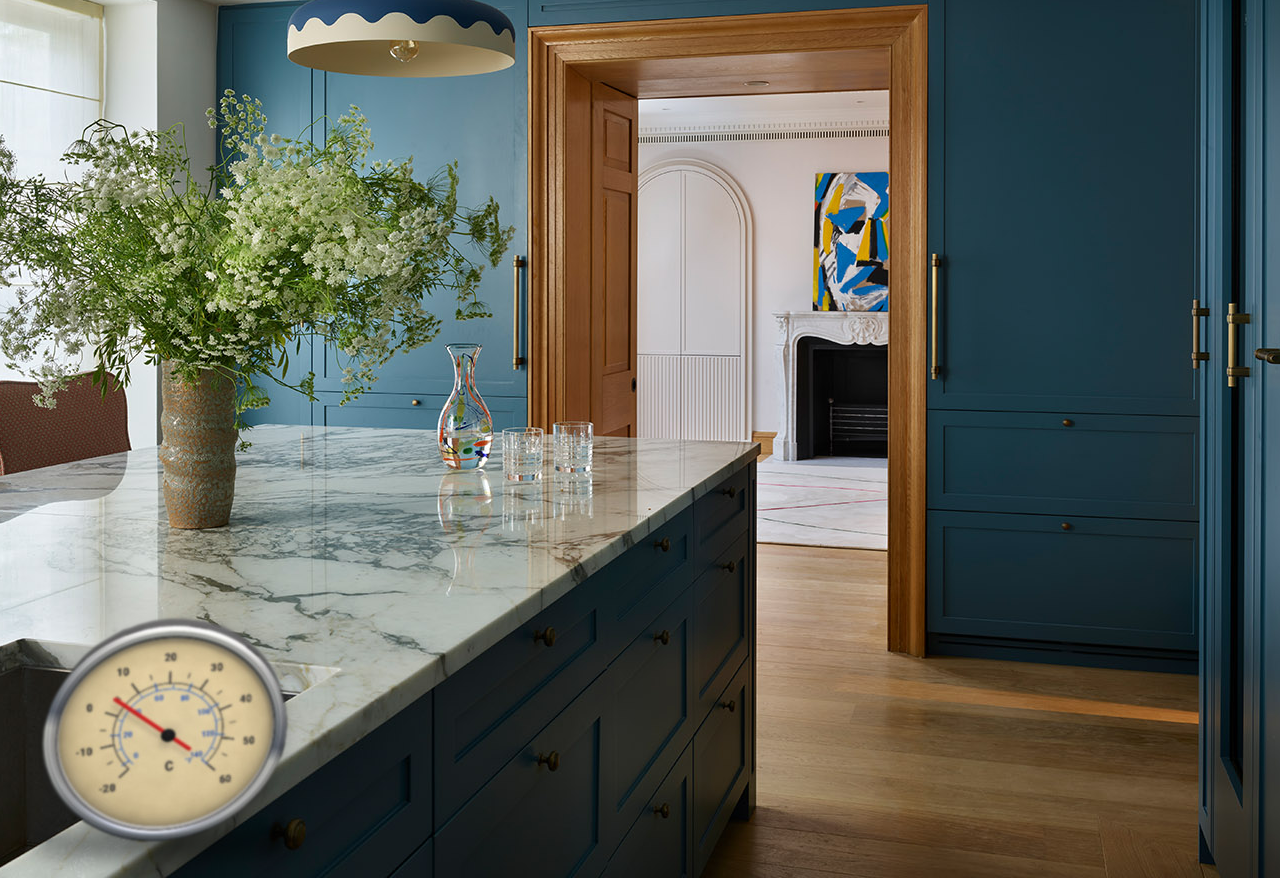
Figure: 5
